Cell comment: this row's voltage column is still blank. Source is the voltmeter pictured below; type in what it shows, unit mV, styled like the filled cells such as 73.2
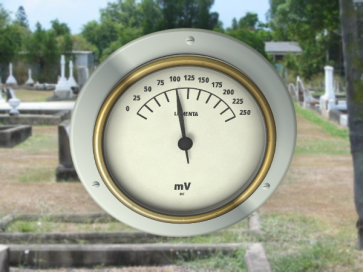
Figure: 100
